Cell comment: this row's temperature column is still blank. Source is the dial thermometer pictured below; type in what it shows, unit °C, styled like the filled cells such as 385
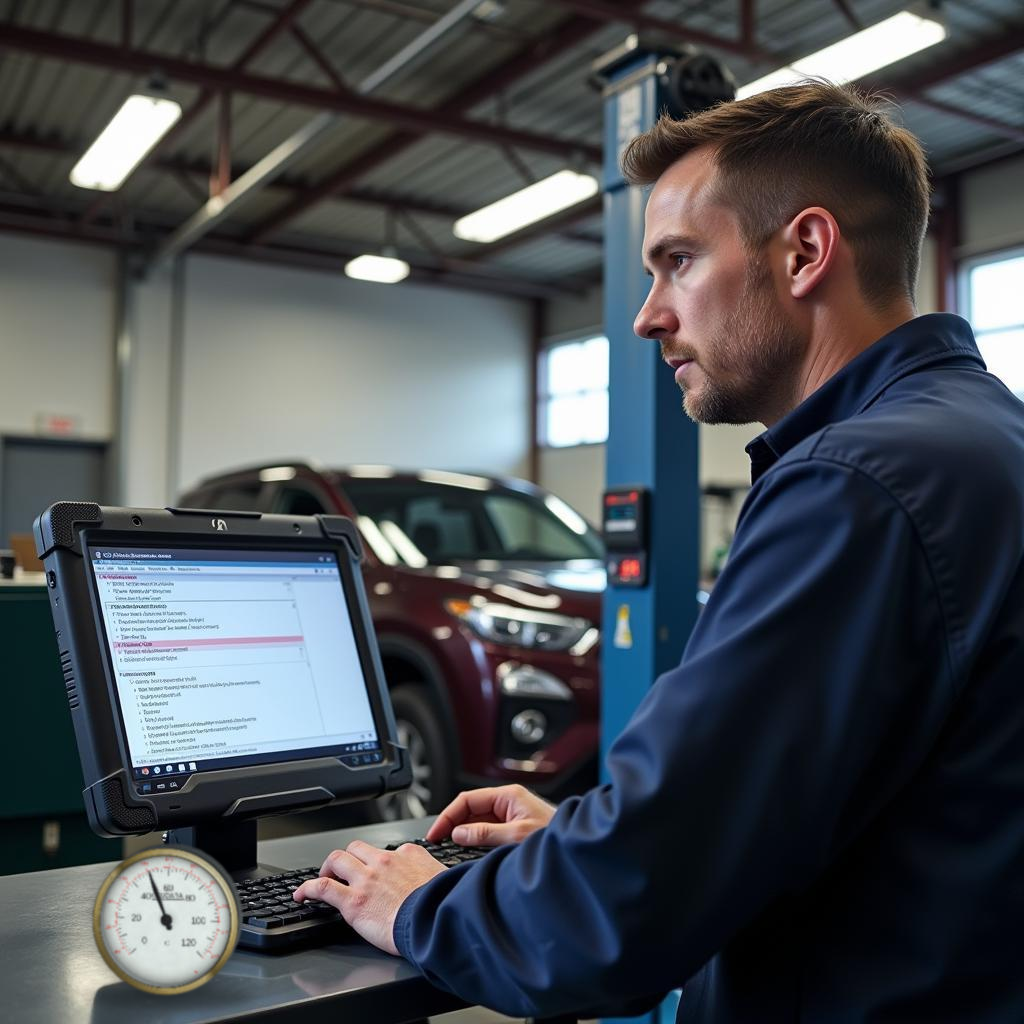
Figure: 50
